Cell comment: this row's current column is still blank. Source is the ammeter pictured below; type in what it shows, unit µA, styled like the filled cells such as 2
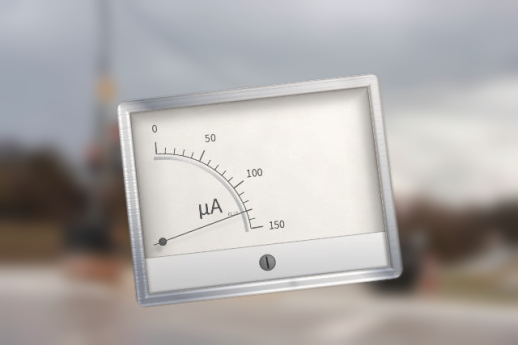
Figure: 130
